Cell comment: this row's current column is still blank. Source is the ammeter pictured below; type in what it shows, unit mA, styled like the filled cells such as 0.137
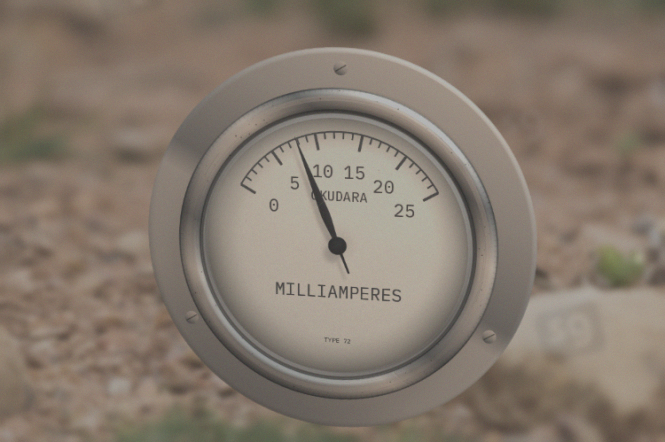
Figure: 8
